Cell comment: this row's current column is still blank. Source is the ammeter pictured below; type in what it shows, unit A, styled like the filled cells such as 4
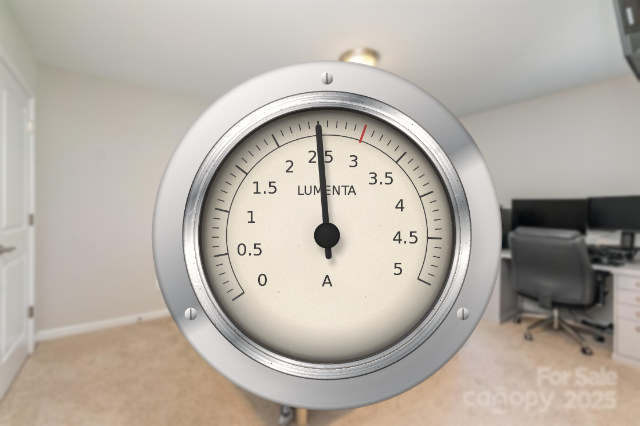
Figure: 2.5
